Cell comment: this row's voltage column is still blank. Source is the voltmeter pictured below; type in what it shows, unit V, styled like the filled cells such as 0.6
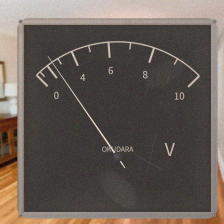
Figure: 2.5
